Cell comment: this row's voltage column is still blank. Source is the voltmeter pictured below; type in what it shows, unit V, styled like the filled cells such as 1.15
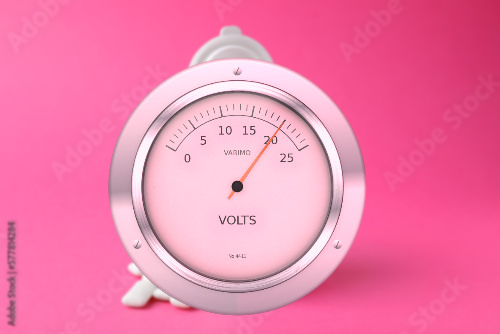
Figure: 20
